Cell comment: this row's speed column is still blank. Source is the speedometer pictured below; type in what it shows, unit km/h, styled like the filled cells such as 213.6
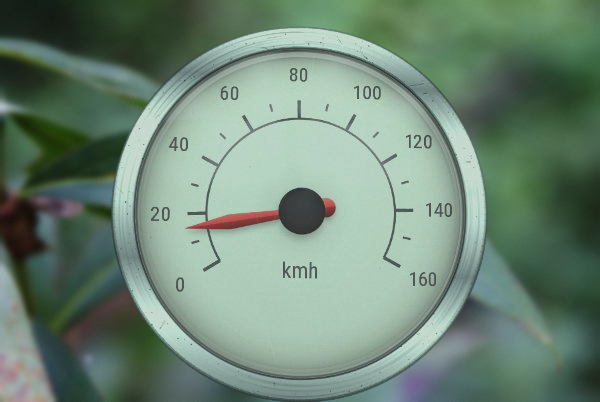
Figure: 15
